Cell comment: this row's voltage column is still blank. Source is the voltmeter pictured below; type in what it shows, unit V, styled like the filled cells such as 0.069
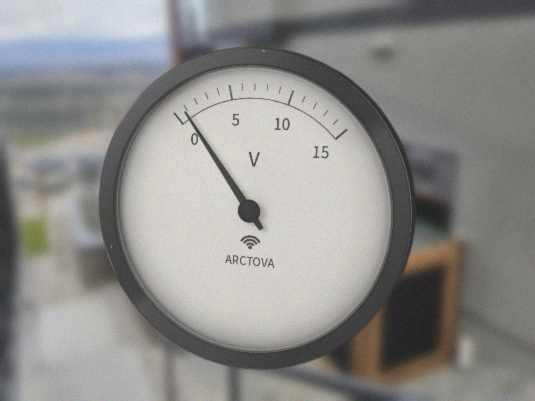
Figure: 1
